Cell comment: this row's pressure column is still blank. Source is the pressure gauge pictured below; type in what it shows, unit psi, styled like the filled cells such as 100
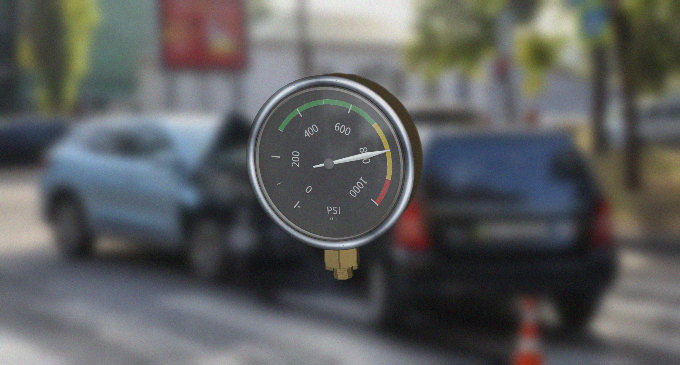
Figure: 800
